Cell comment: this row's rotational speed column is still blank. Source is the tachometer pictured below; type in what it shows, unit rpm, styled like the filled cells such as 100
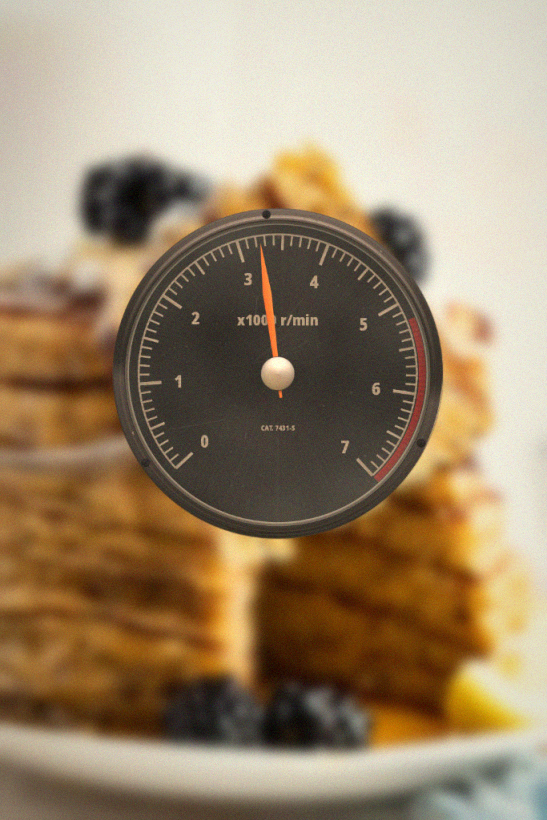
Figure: 3250
